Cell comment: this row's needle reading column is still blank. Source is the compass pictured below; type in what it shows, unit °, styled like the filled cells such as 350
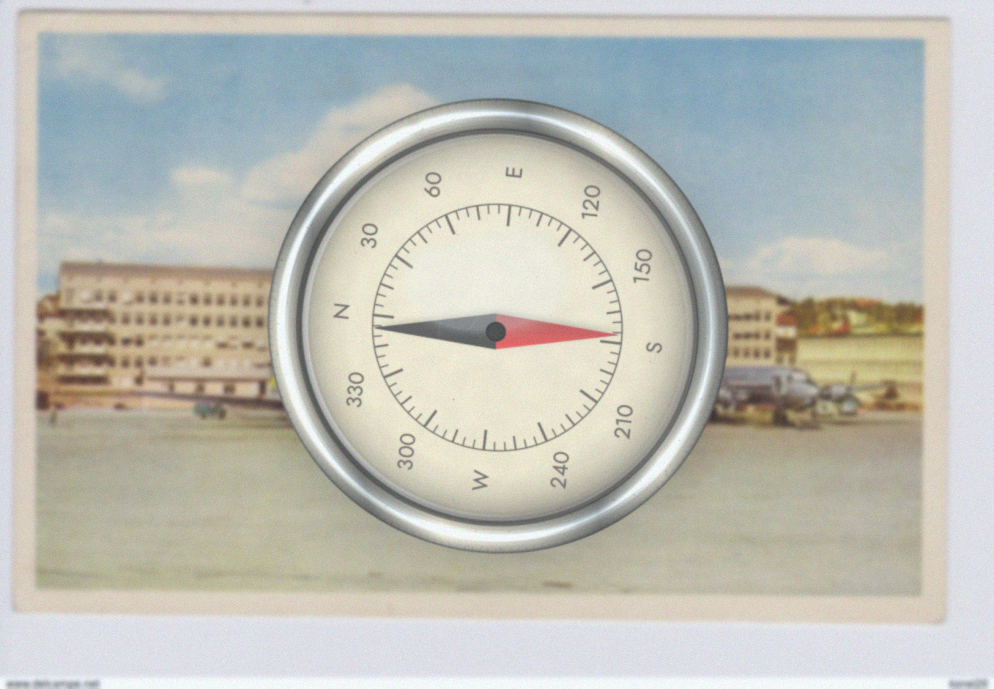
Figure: 175
